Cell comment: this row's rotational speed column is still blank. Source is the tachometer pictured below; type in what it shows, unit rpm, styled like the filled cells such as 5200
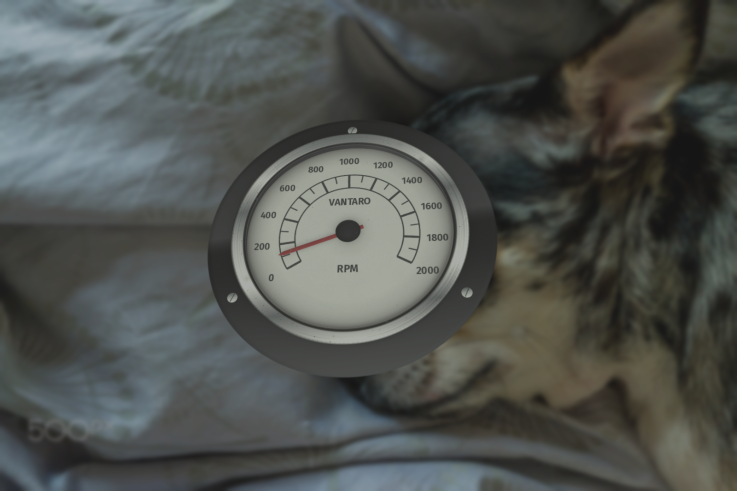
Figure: 100
